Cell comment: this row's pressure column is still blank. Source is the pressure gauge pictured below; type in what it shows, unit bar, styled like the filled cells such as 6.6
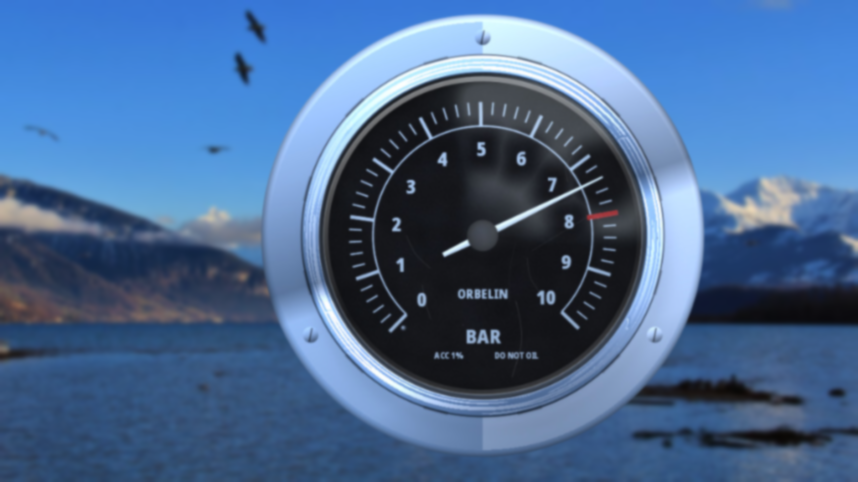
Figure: 7.4
